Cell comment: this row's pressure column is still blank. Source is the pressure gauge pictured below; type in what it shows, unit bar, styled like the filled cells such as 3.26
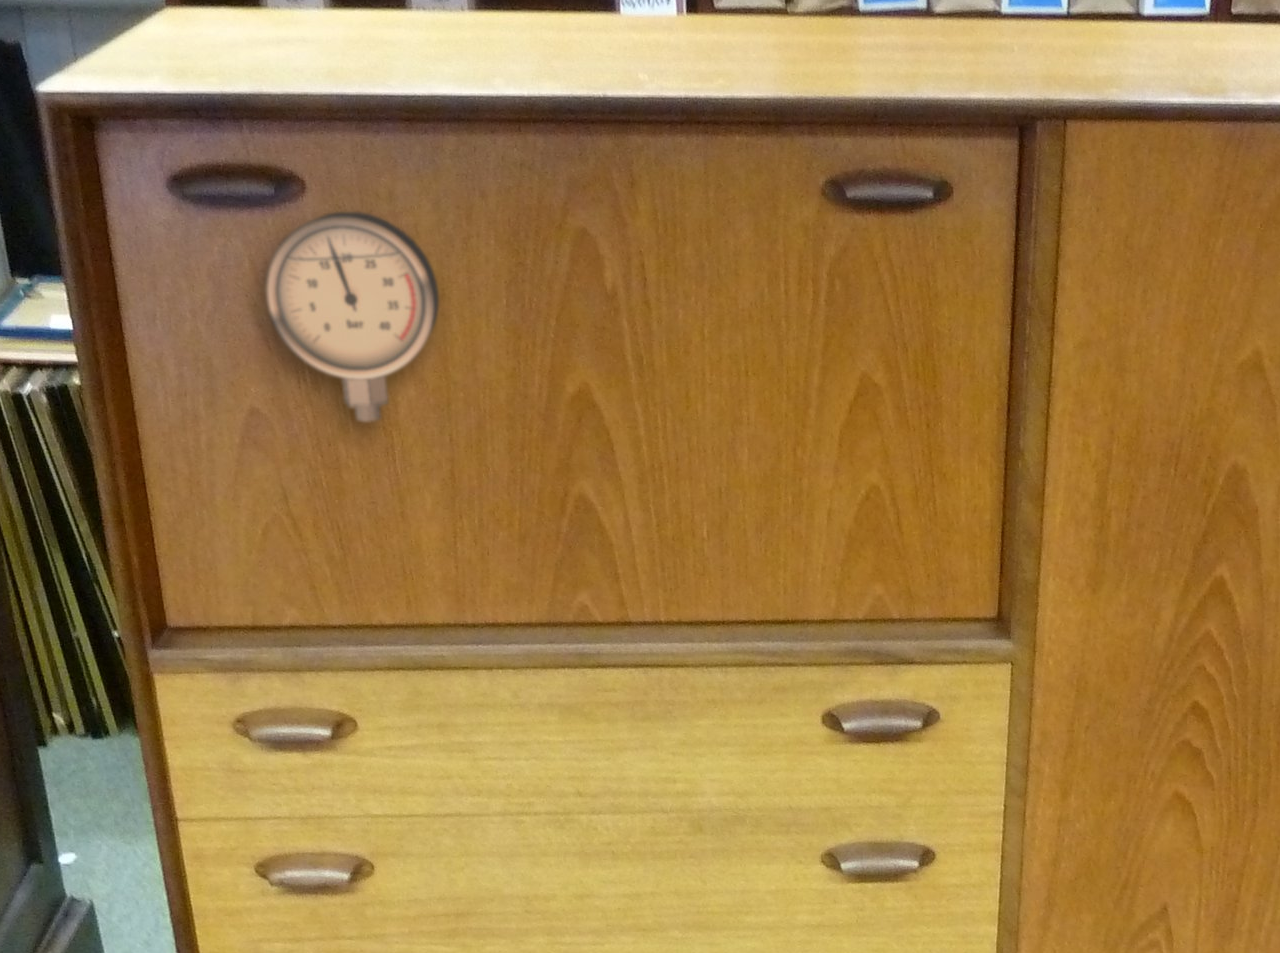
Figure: 18
